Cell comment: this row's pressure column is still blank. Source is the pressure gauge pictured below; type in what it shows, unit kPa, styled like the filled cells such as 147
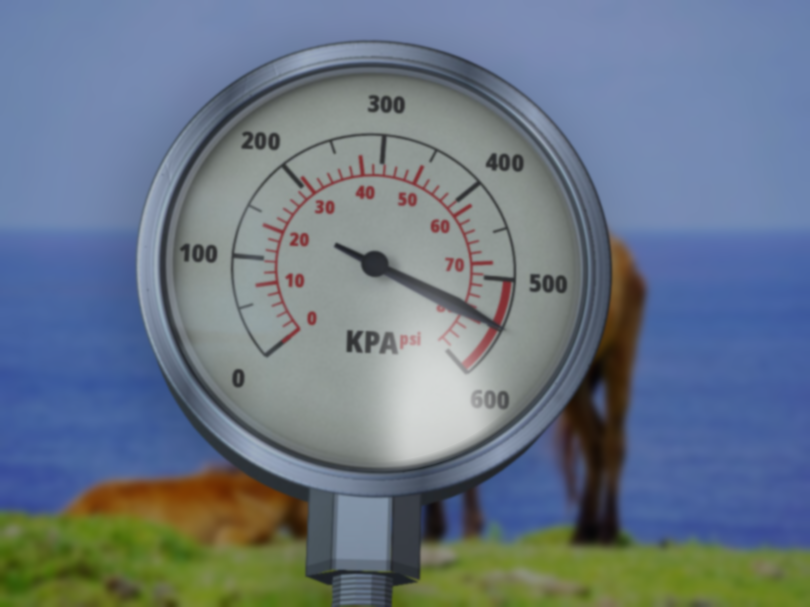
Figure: 550
